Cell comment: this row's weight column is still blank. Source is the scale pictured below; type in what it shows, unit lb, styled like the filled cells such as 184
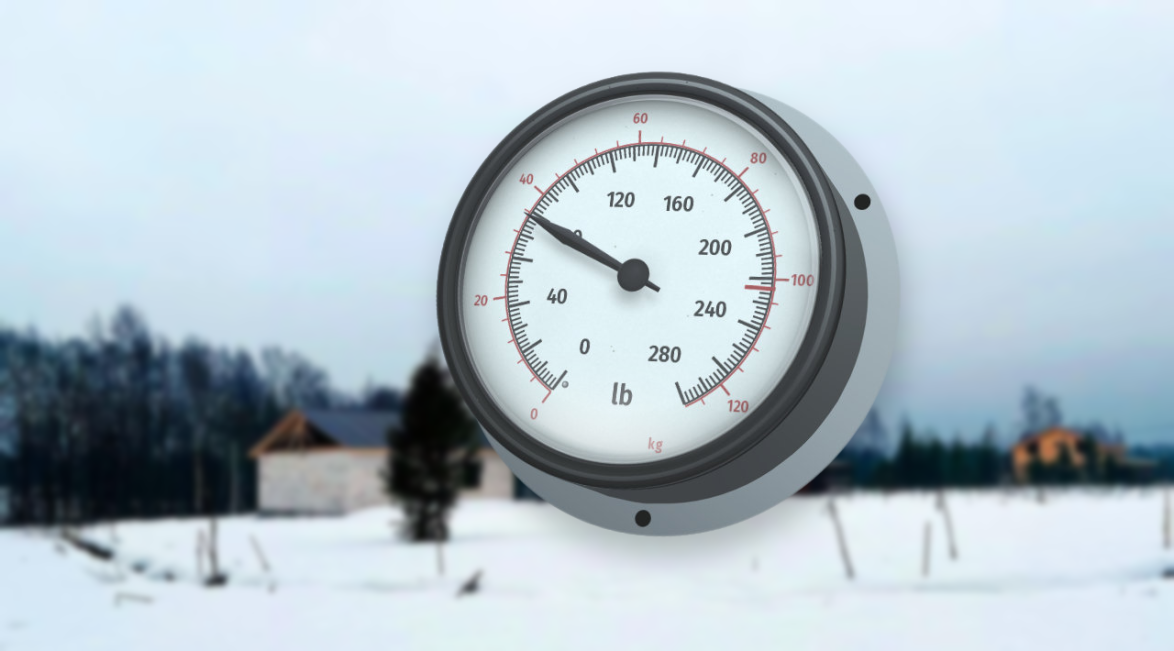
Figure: 78
